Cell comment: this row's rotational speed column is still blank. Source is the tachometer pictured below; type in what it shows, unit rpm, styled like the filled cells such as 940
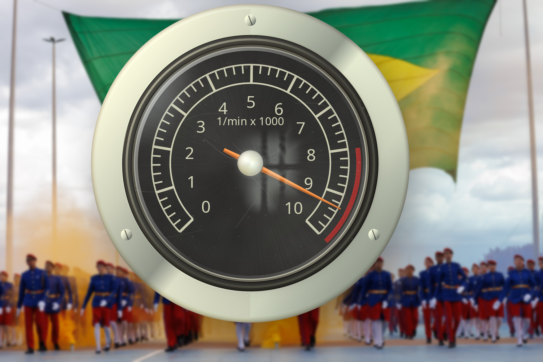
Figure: 9300
